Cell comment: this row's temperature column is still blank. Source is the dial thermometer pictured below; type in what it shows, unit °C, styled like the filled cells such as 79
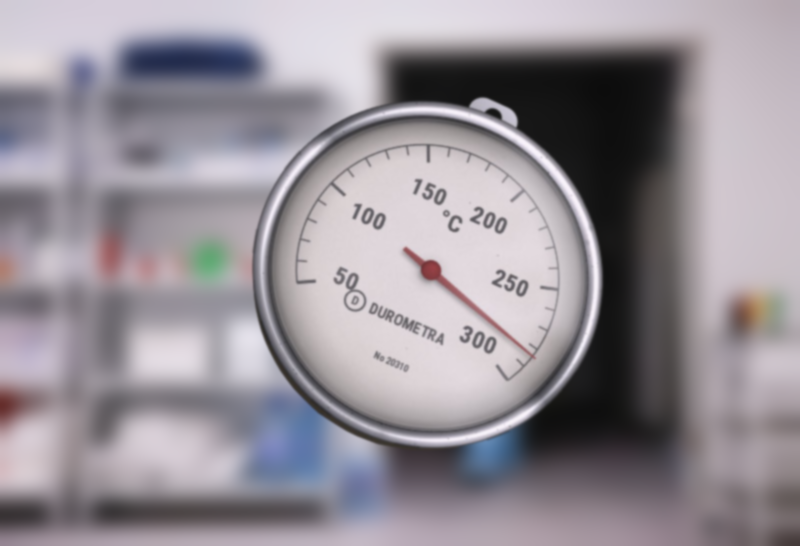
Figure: 285
